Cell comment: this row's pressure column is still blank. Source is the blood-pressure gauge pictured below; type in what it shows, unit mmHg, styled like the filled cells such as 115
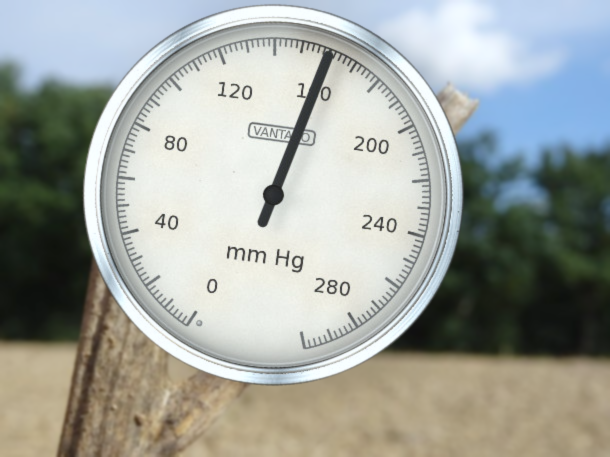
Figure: 160
